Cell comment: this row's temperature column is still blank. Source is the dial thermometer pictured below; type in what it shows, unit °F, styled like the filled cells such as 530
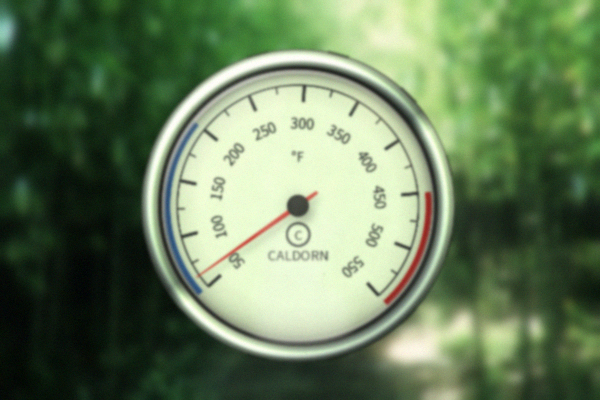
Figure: 62.5
